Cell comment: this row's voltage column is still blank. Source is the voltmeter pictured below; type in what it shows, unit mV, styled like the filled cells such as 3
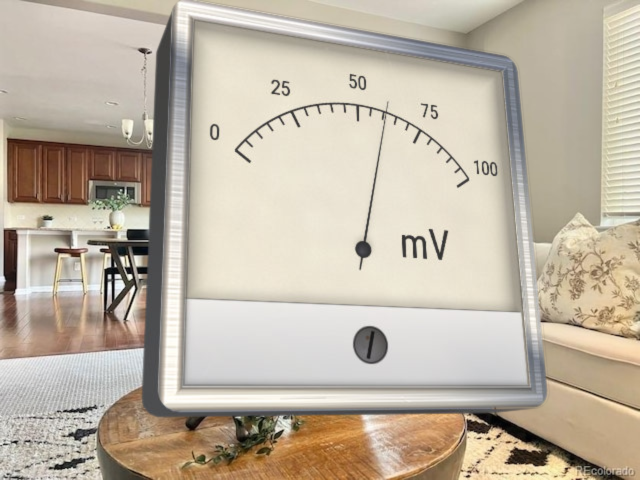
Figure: 60
